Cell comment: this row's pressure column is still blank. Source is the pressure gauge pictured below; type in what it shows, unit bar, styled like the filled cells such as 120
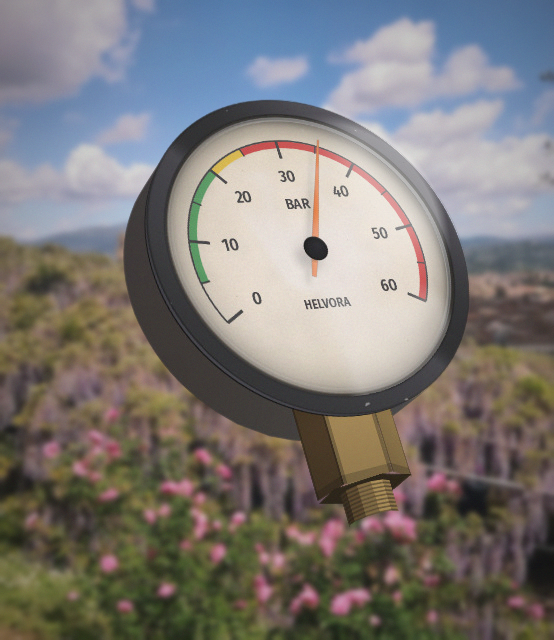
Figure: 35
